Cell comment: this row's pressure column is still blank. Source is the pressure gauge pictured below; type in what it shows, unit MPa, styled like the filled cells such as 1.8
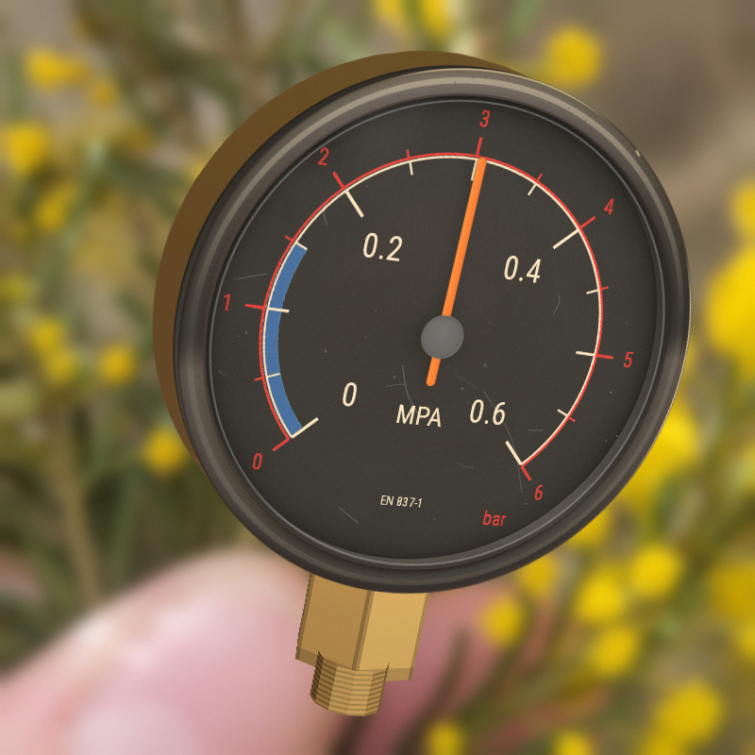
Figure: 0.3
